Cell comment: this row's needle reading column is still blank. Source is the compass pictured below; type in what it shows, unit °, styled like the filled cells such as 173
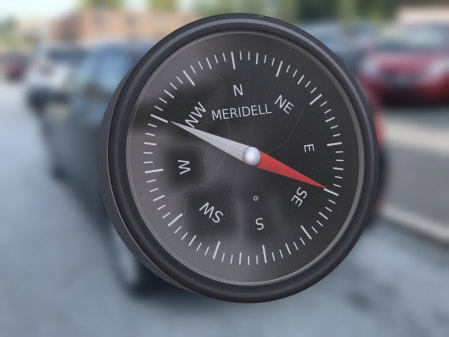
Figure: 120
